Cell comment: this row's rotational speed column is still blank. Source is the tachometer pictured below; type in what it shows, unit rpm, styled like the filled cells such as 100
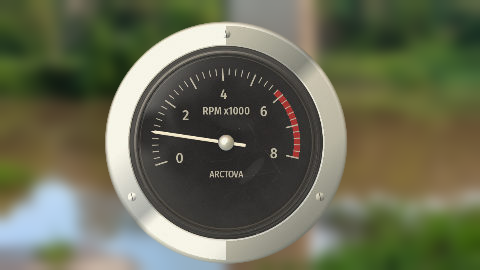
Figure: 1000
